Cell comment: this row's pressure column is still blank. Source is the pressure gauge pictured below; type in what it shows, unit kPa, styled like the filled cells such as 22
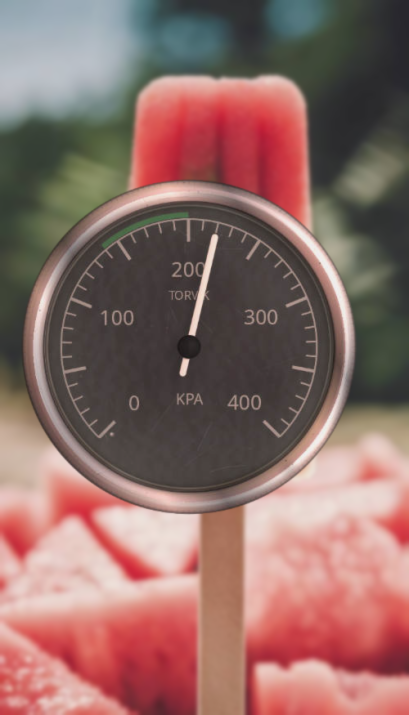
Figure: 220
